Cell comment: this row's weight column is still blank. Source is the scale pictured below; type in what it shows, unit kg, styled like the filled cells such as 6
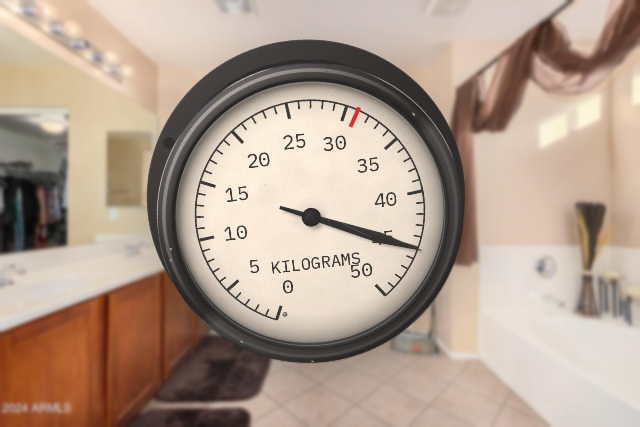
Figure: 45
